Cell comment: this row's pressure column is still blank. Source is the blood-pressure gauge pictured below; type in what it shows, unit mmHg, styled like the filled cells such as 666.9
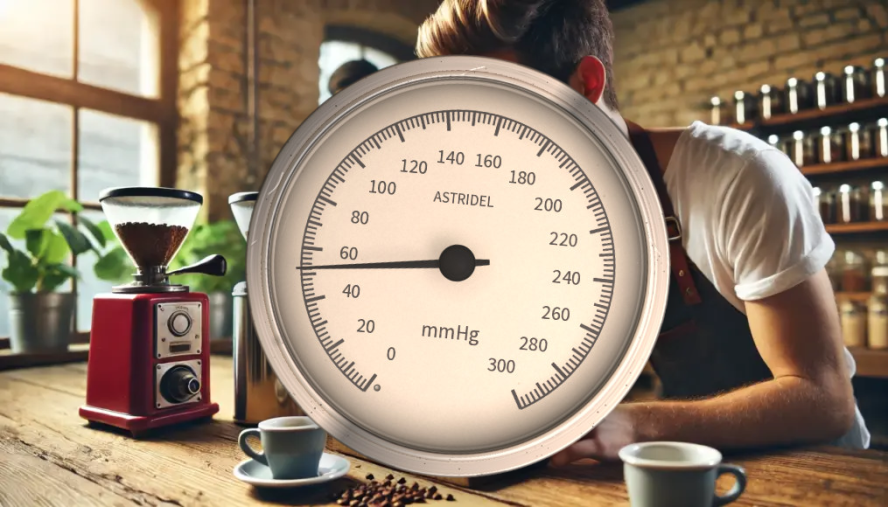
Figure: 52
